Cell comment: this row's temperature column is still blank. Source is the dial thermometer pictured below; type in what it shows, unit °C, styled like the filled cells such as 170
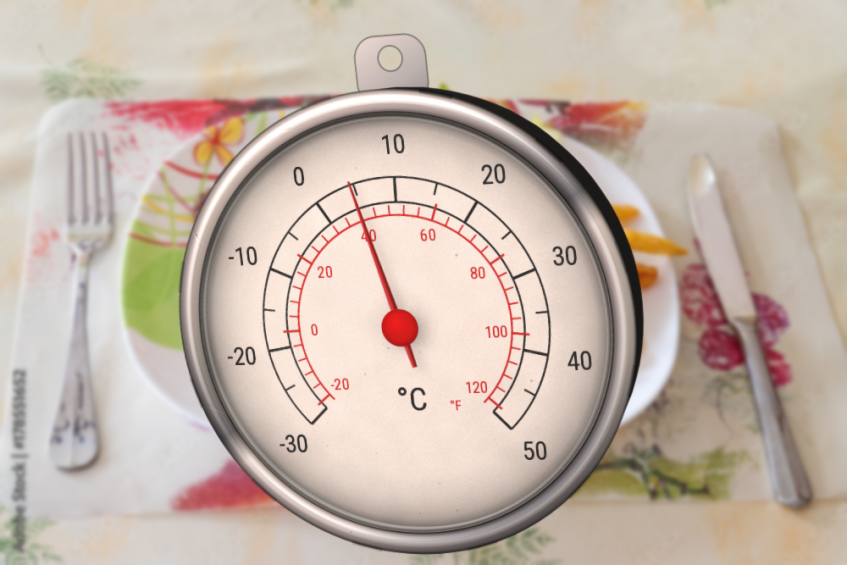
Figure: 5
